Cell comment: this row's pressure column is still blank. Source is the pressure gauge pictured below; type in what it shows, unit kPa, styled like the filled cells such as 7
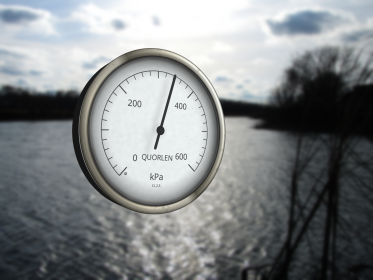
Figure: 340
